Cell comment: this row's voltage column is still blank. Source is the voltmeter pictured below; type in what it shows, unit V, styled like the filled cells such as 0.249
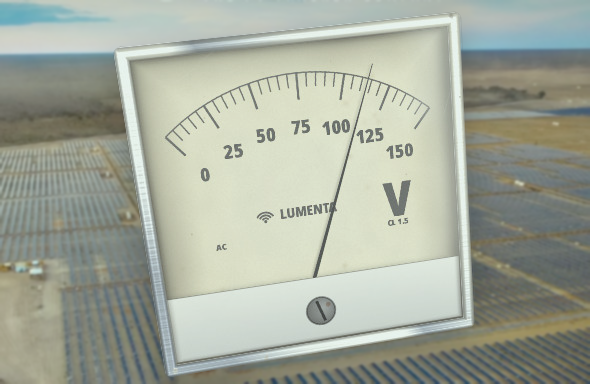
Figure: 112.5
